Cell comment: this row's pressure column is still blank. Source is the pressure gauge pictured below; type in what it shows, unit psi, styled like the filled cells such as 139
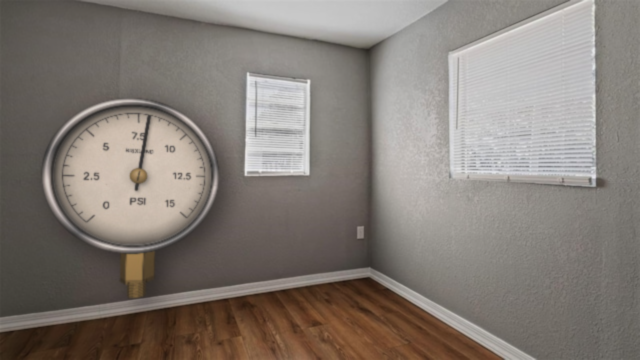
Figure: 8
